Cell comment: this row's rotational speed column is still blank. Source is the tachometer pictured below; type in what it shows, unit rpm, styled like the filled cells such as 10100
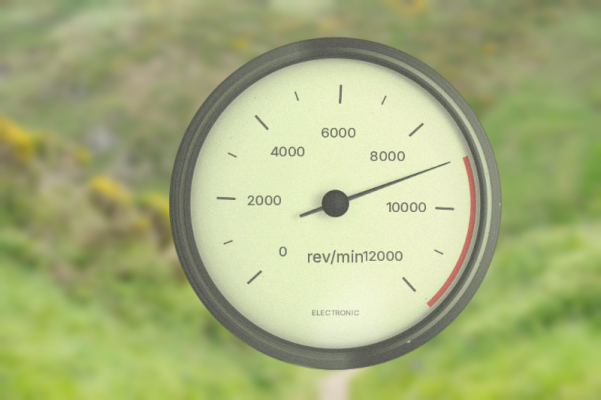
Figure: 9000
